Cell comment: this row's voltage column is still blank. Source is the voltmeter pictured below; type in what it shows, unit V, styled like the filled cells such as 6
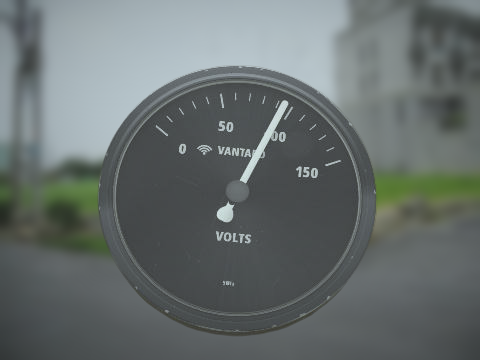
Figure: 95
